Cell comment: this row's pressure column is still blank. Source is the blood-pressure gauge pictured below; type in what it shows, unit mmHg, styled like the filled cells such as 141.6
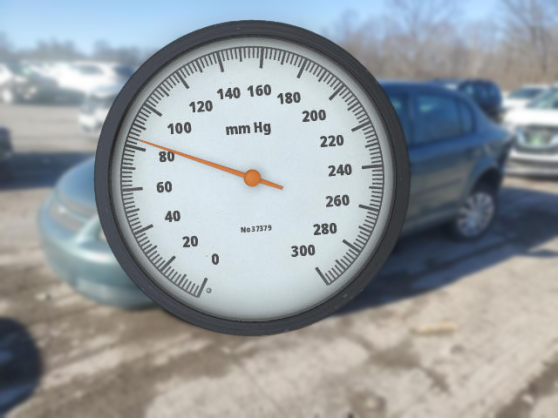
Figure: 84
